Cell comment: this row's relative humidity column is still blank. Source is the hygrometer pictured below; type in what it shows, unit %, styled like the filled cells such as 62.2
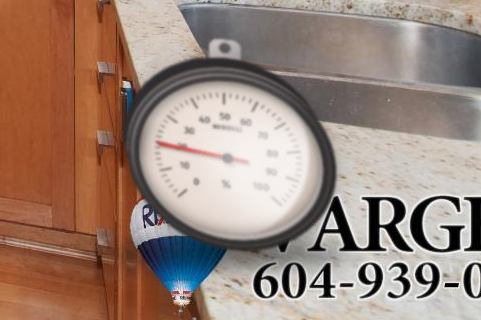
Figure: 20
